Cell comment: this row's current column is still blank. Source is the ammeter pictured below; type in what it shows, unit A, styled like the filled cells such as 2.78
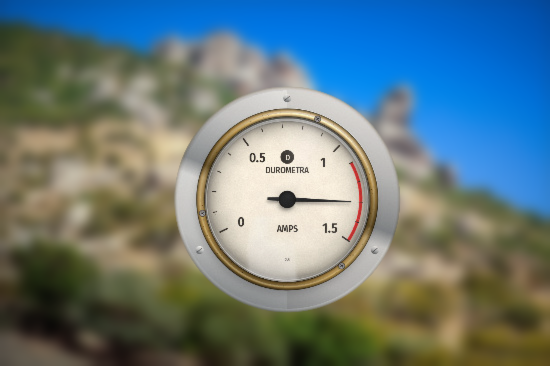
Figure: 1.3
